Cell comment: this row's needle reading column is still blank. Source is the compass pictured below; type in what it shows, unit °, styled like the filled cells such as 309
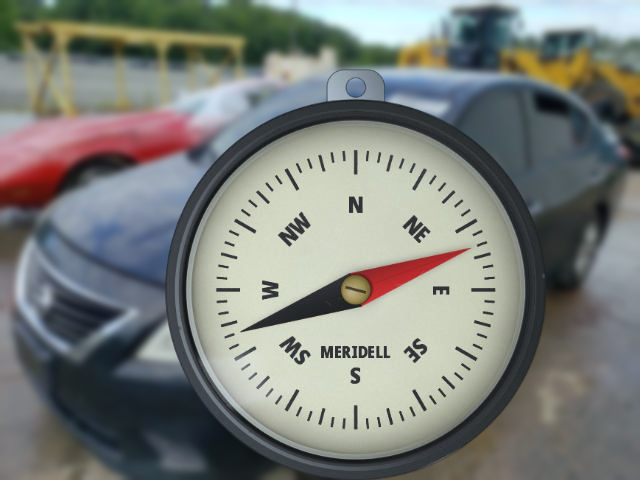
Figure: 70
